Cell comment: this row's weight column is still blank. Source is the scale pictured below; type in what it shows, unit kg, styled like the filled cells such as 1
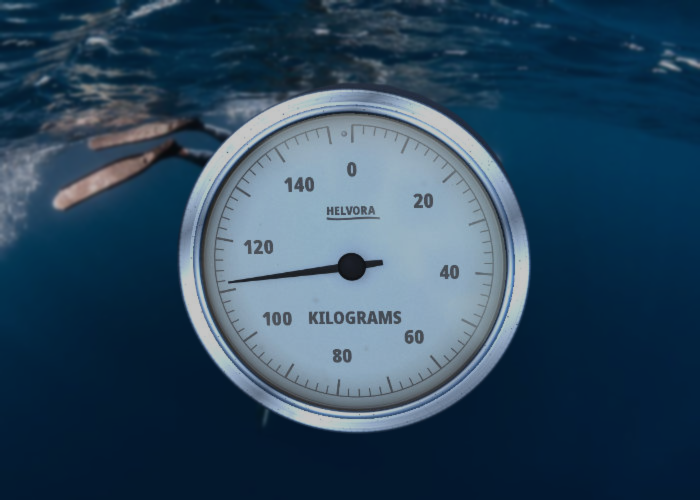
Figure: 112
